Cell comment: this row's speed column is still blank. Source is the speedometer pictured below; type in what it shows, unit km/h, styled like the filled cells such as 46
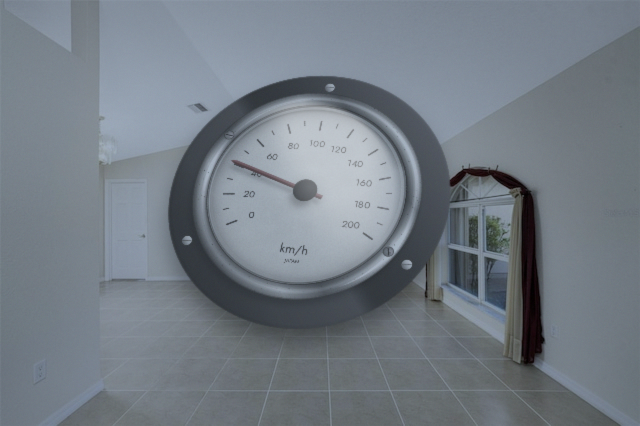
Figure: 40
